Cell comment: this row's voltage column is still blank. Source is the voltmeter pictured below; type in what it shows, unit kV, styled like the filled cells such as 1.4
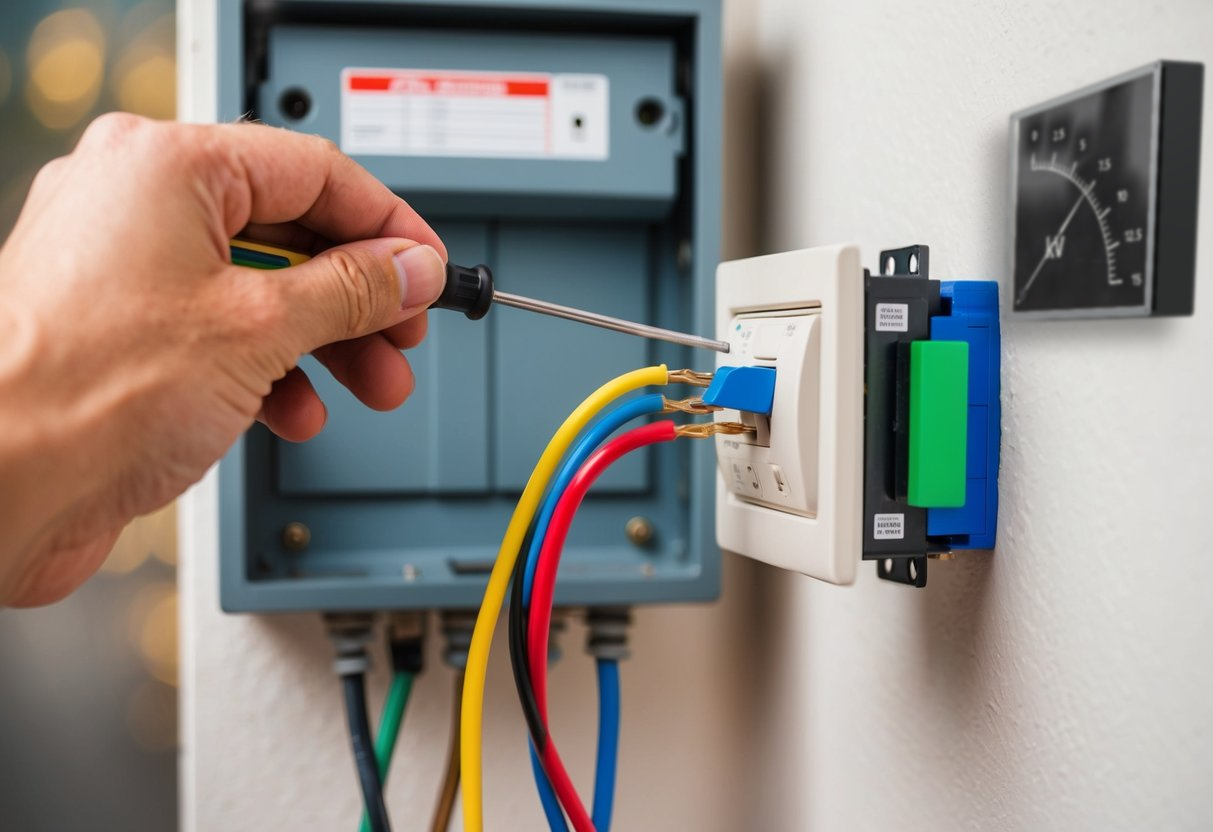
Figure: 7.5
